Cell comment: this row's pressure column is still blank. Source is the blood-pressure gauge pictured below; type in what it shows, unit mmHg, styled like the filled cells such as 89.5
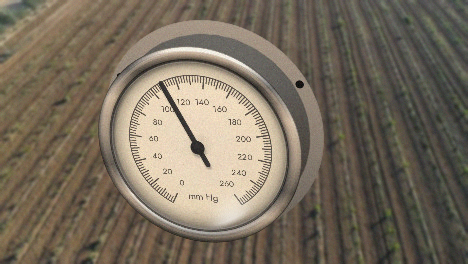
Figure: 110
